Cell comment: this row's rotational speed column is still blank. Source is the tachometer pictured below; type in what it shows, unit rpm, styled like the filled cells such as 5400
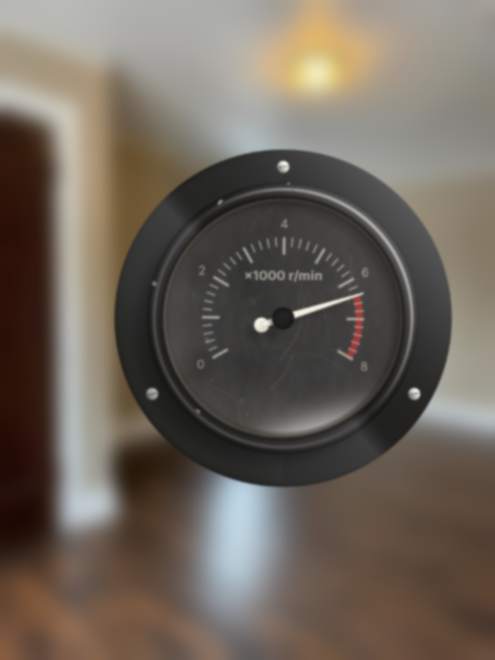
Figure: 6400
